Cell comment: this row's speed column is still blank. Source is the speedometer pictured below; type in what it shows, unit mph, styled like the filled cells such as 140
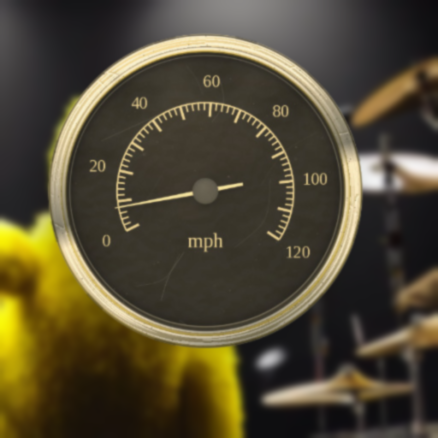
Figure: 8
